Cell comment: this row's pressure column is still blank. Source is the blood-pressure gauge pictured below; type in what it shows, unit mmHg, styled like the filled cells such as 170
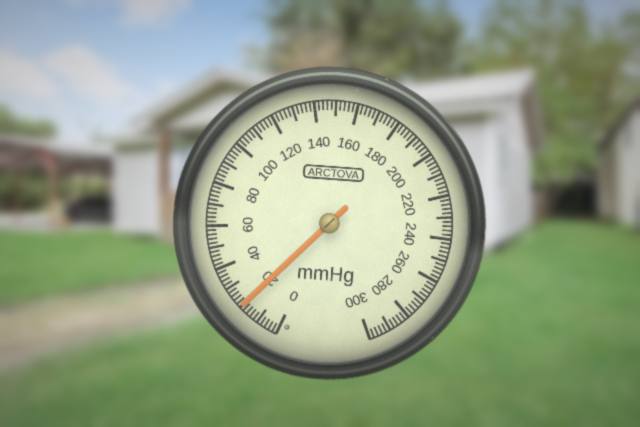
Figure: 20
